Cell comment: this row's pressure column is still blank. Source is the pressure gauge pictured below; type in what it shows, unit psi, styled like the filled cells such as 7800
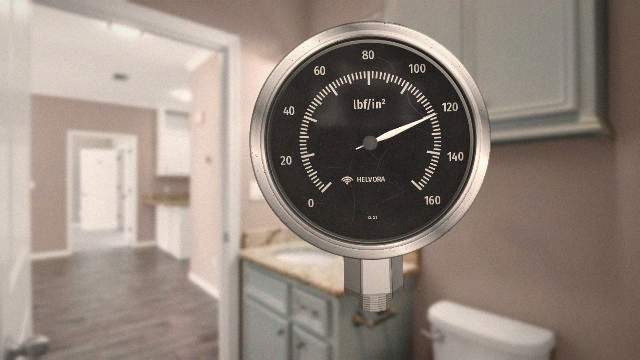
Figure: 120
